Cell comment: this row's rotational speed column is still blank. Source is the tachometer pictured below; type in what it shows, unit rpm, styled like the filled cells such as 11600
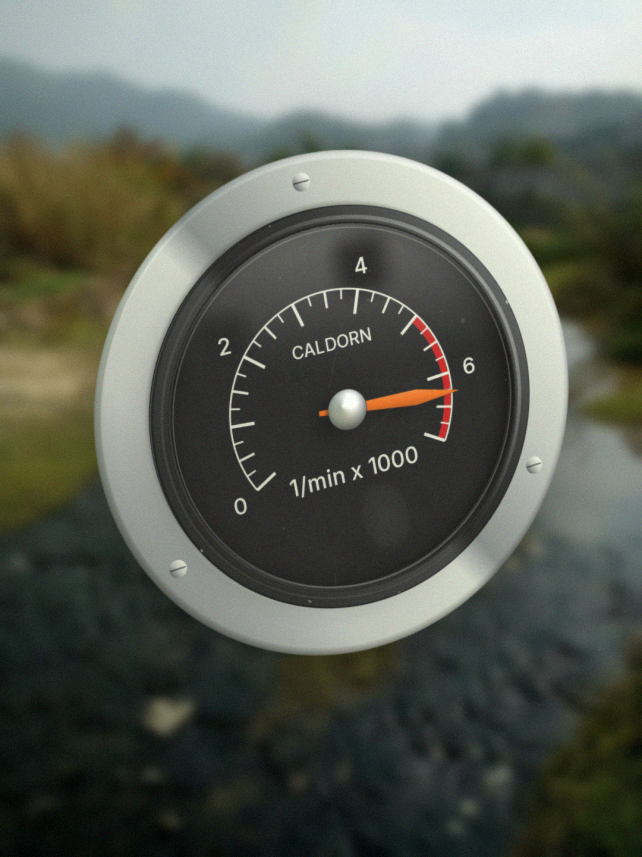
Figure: 6250
